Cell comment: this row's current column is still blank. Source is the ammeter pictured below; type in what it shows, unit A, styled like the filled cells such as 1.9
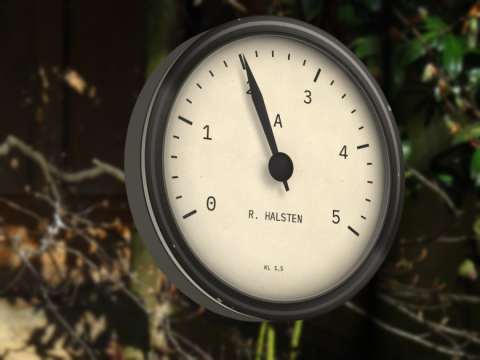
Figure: 2
